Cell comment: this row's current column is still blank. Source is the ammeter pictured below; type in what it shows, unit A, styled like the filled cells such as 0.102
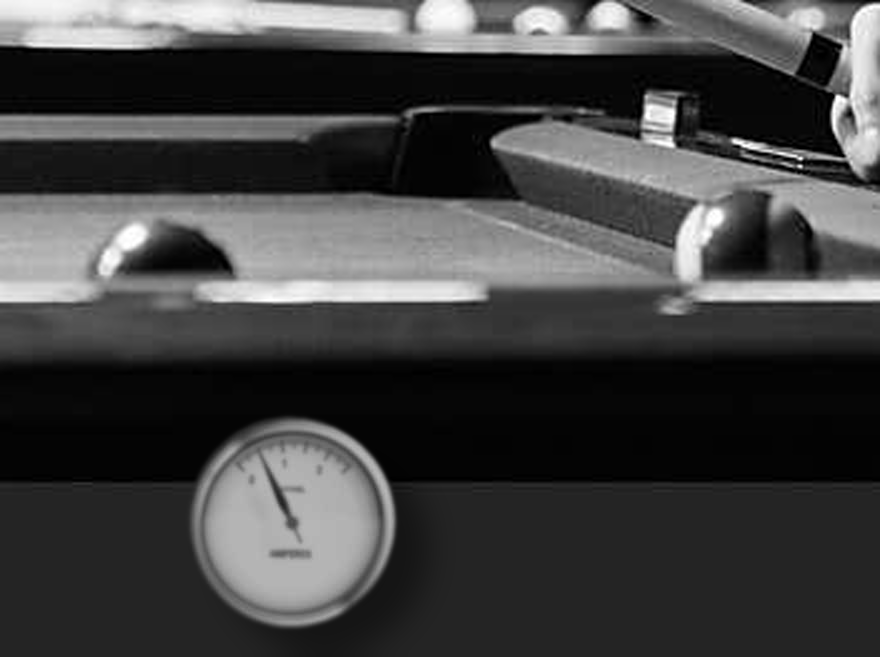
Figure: 0.5
